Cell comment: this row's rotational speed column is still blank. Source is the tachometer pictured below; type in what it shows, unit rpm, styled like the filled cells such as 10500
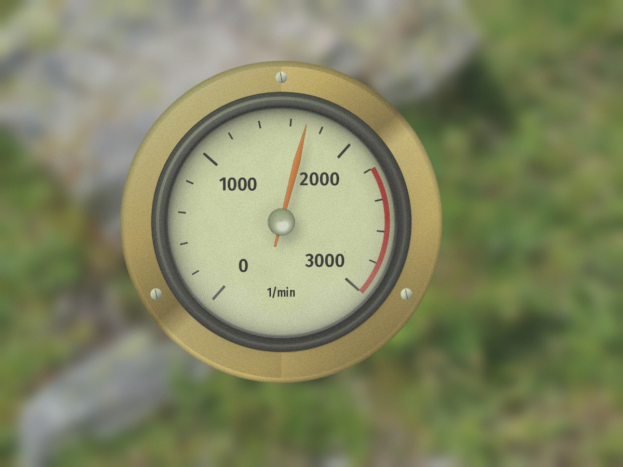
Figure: 1700
